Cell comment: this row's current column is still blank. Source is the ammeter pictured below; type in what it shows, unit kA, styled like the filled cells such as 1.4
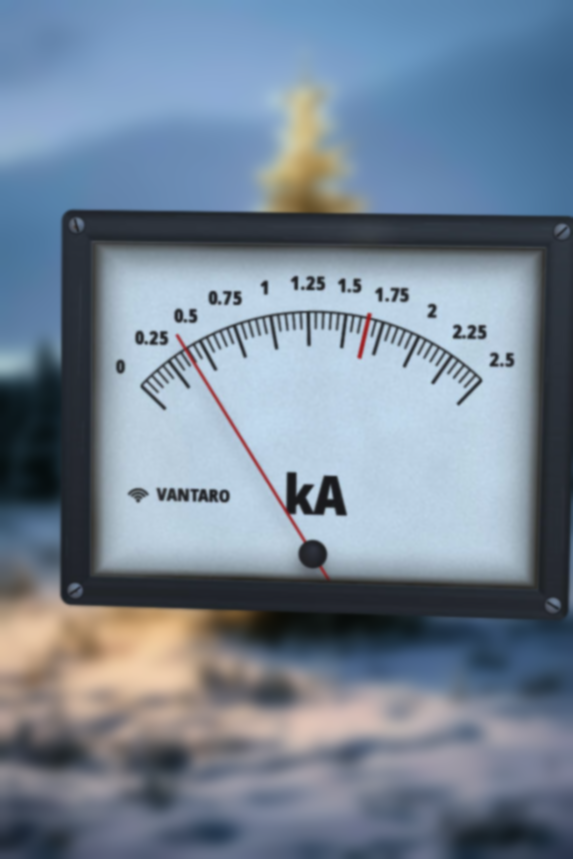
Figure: 0.4
